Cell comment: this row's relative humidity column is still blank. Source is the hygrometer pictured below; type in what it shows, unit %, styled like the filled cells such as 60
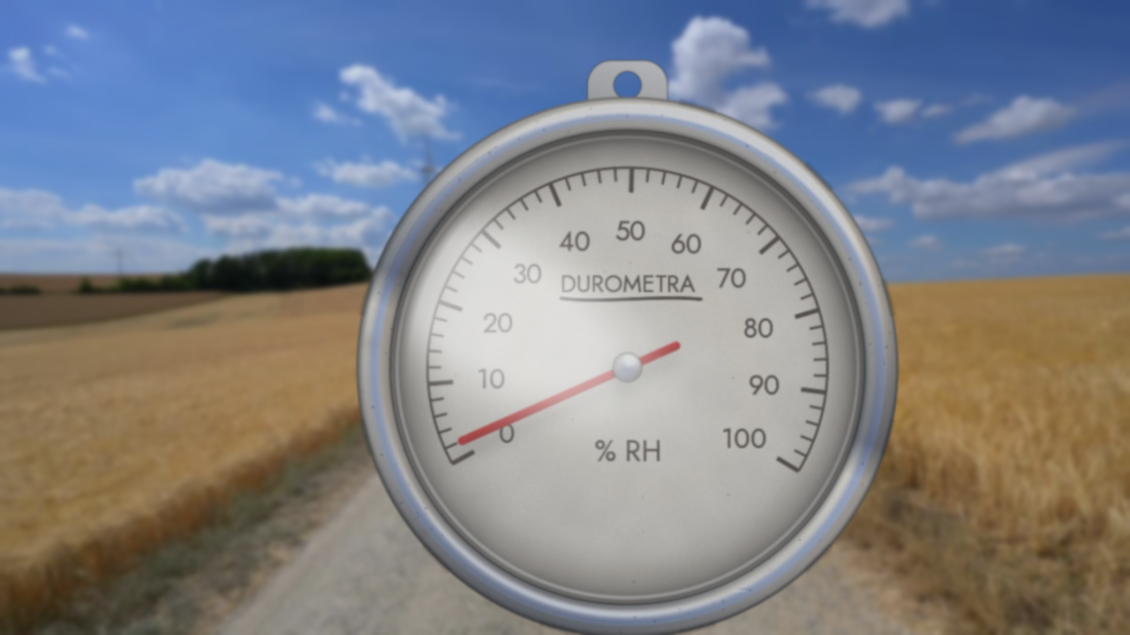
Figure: 2
